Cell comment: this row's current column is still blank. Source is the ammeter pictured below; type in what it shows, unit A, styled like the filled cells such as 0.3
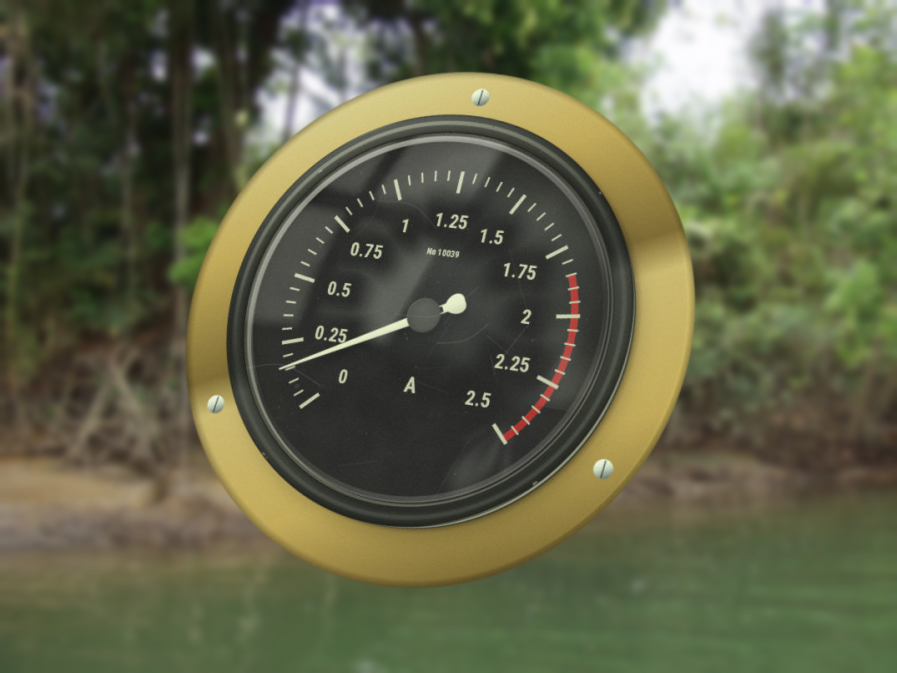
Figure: 0.15
